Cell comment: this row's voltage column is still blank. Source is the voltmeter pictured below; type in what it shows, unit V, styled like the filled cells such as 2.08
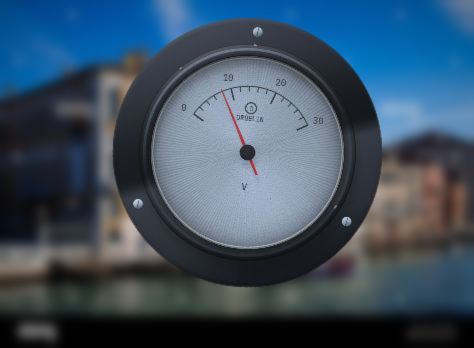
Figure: 8
